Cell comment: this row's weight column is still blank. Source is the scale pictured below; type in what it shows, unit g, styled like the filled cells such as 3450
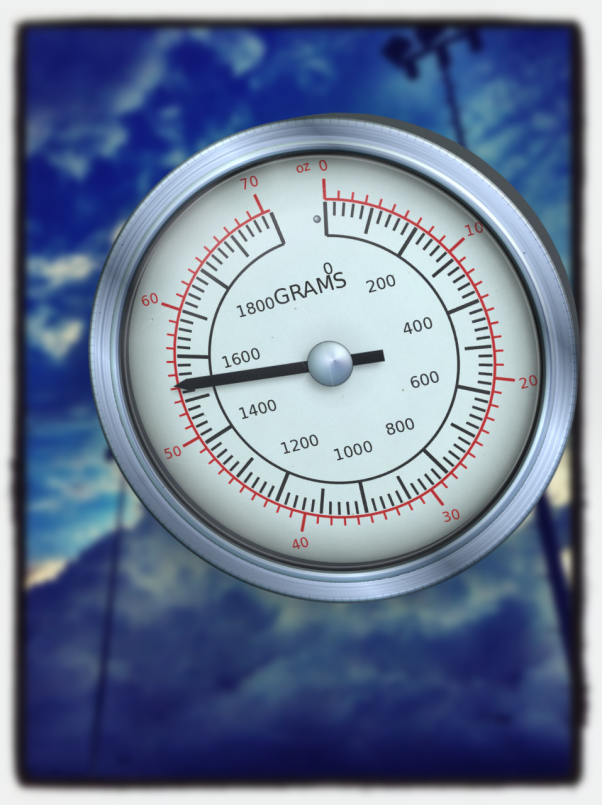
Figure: 1540
